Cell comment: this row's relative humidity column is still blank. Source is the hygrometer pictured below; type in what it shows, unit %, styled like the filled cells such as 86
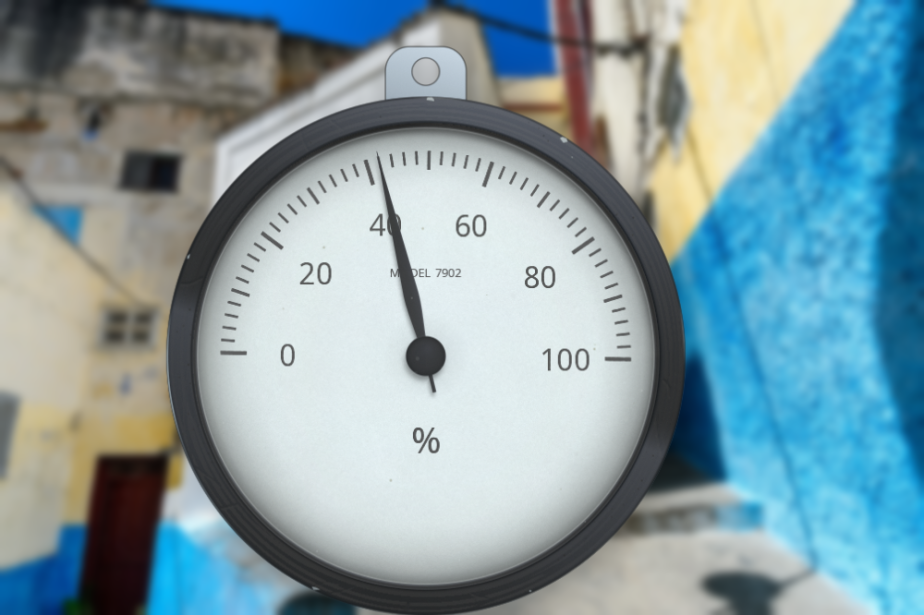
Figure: 42
